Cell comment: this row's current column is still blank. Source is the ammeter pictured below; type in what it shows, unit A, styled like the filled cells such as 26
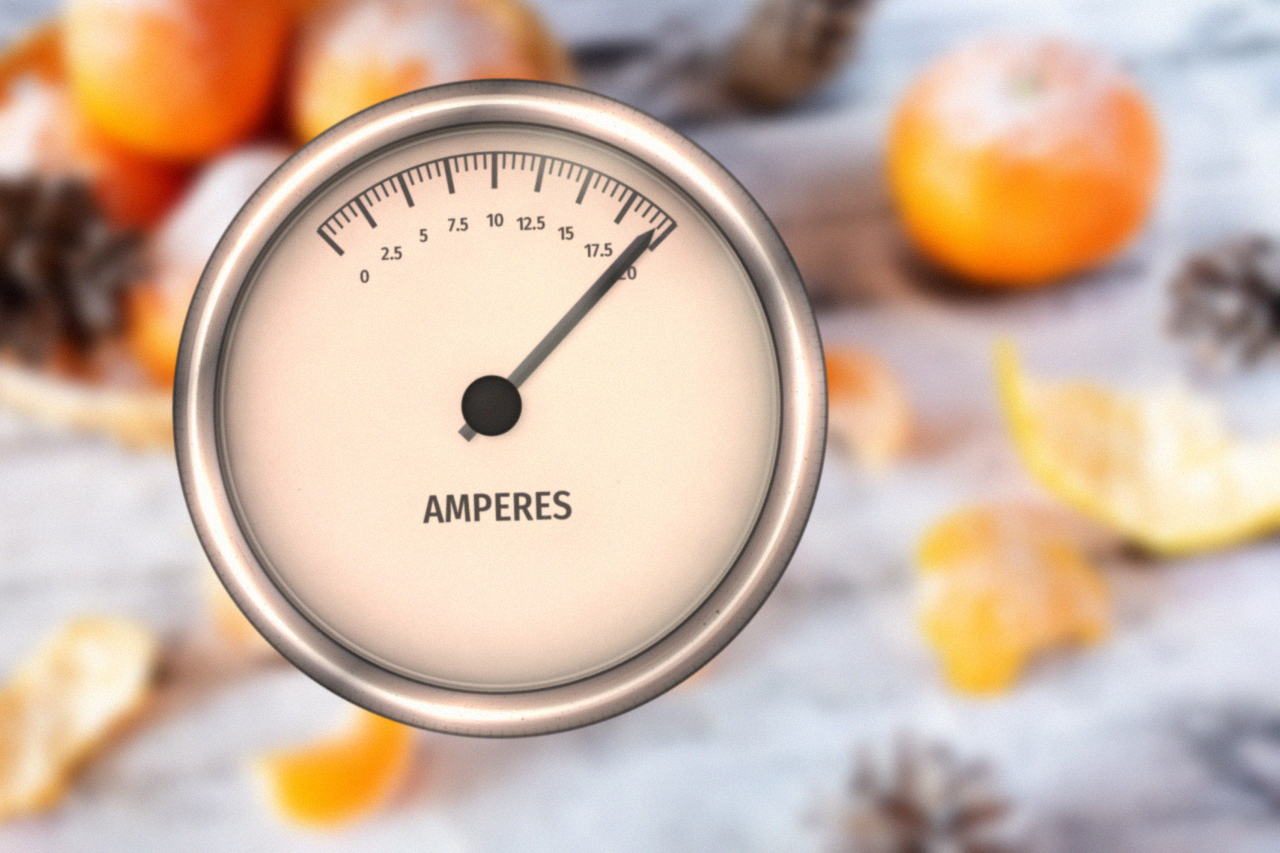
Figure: 19.5
